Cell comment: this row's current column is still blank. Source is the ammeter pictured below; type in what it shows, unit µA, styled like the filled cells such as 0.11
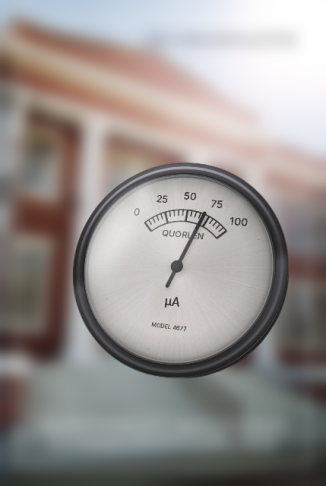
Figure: 70
